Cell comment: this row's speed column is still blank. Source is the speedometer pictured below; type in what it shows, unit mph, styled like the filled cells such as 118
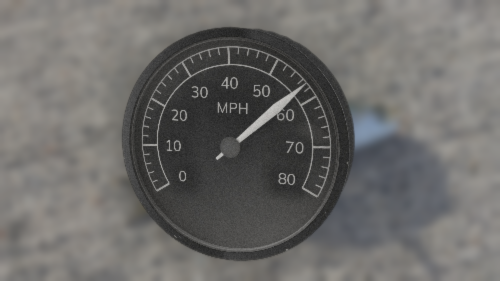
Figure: 57
